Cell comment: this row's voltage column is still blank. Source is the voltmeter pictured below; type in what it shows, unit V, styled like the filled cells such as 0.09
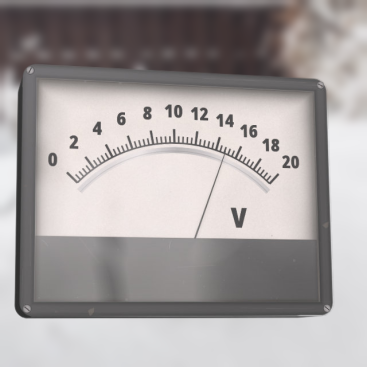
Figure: 14.8
